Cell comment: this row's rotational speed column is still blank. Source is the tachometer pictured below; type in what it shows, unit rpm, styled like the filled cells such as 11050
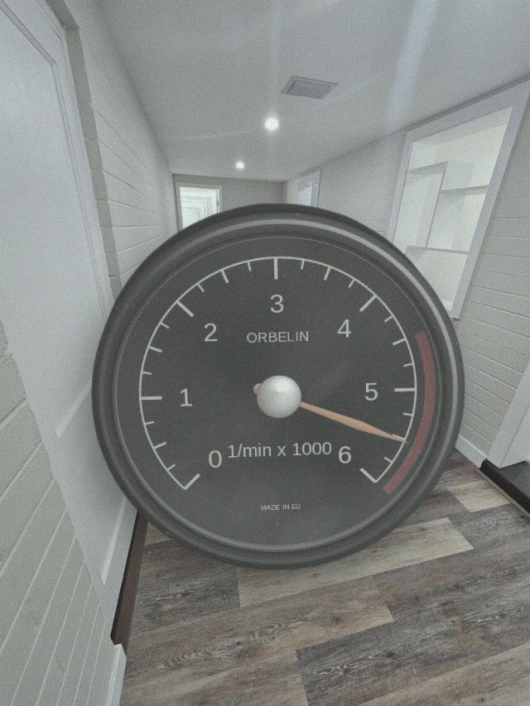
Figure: 5500
